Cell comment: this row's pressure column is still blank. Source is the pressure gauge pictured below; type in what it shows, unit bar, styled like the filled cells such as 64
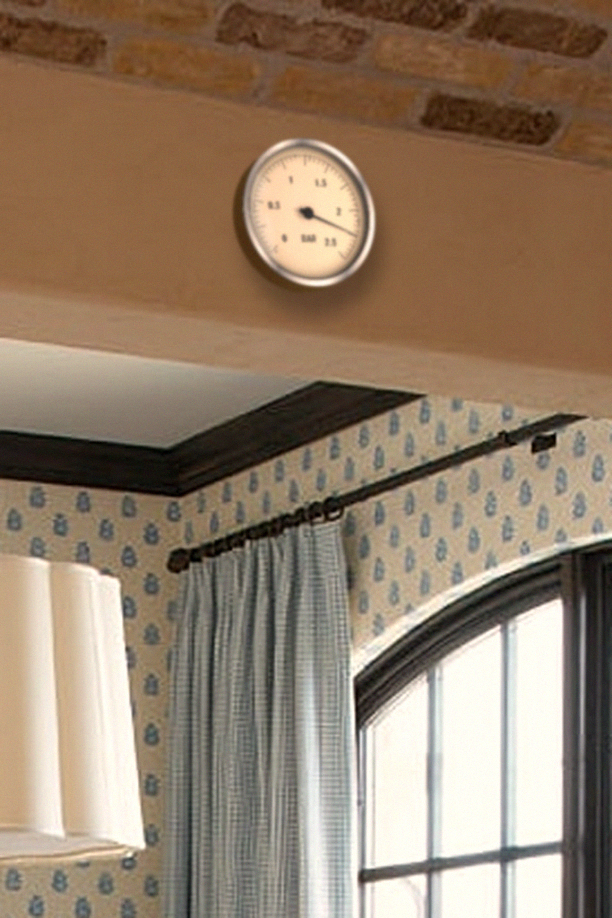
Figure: 2.25
